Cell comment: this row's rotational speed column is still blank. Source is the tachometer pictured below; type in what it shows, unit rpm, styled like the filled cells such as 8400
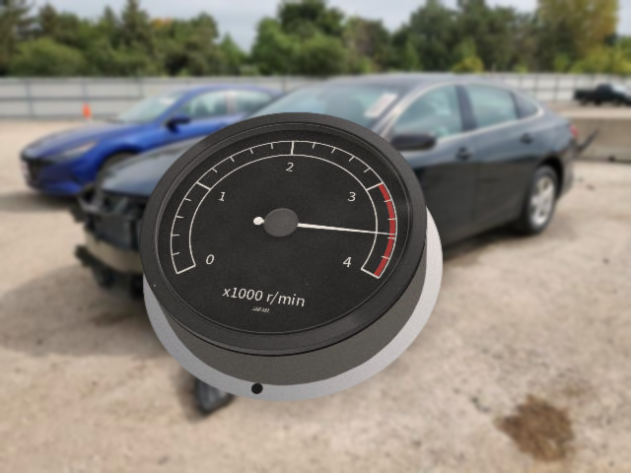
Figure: 3600
